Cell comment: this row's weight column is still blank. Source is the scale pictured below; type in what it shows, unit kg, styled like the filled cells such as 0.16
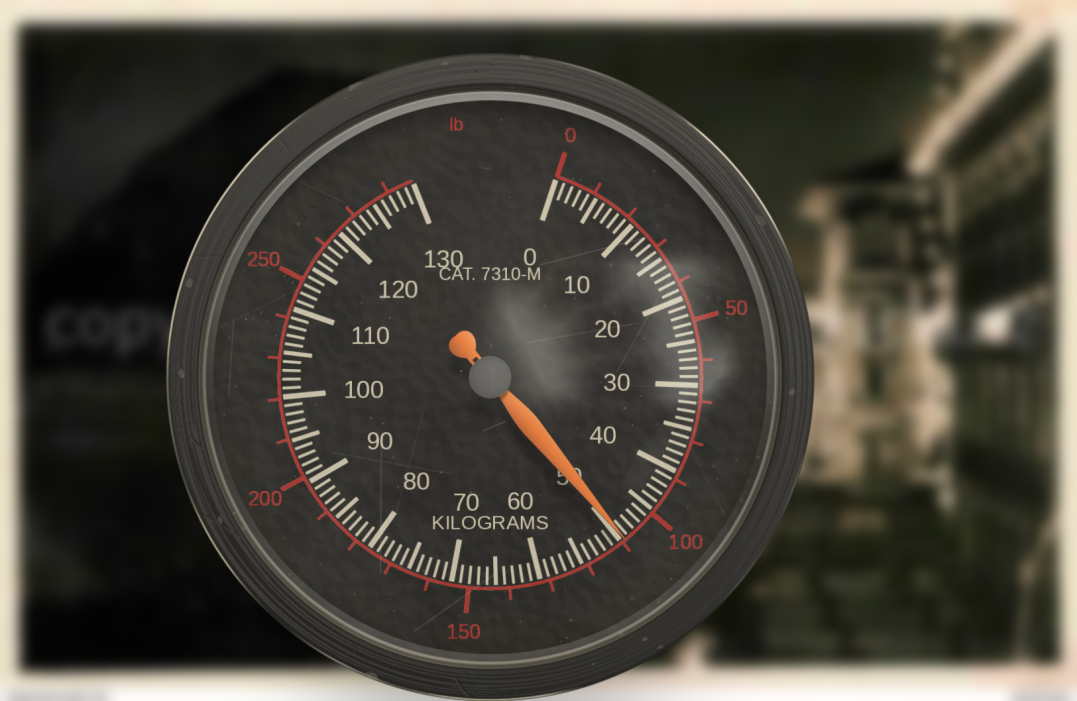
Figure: 49.5
